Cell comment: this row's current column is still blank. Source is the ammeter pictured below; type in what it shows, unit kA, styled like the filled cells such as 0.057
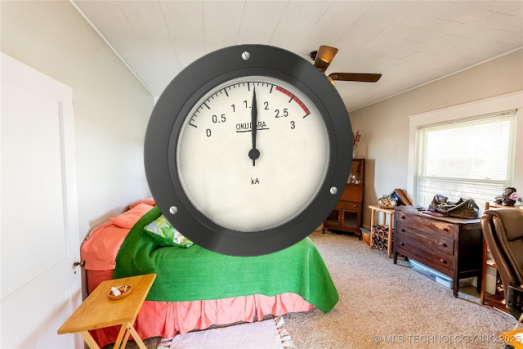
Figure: 1.6
